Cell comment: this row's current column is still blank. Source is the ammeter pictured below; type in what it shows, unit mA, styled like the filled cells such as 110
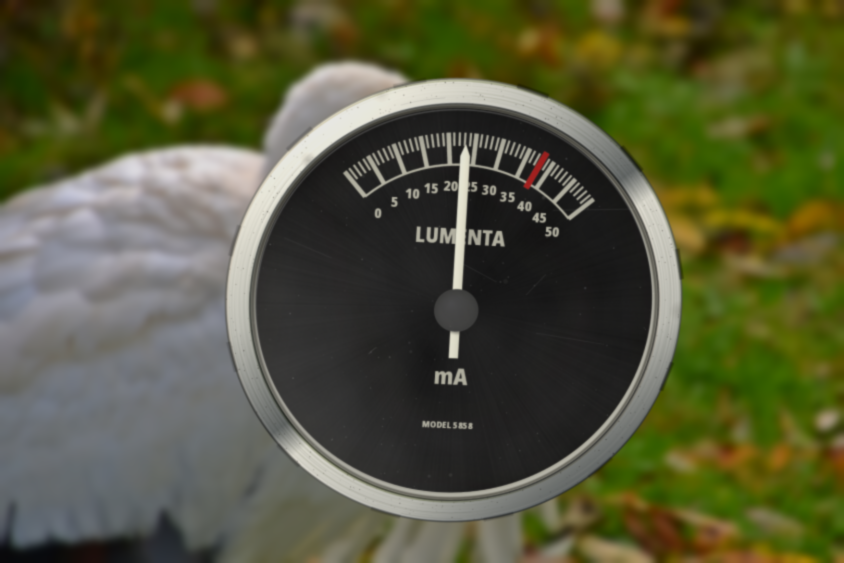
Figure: 23
